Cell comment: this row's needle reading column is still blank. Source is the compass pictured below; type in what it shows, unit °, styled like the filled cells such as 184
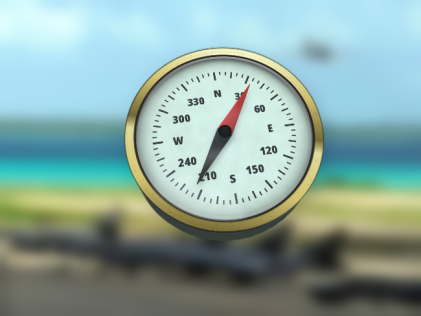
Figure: 35
